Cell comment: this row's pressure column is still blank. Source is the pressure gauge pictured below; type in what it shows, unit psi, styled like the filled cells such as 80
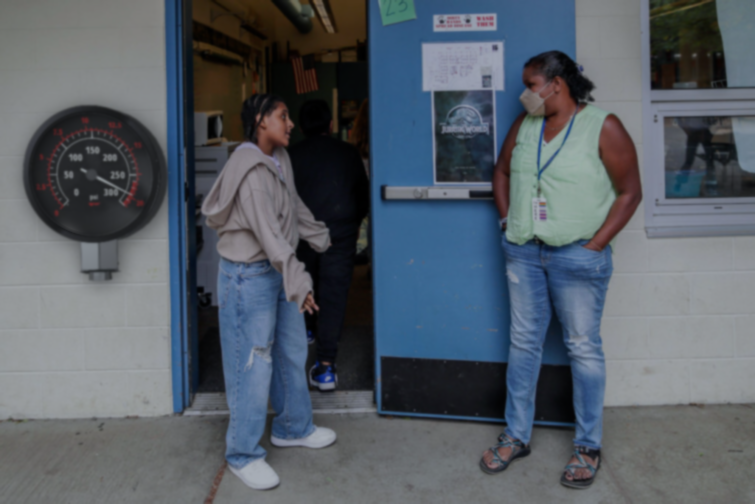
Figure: 280
